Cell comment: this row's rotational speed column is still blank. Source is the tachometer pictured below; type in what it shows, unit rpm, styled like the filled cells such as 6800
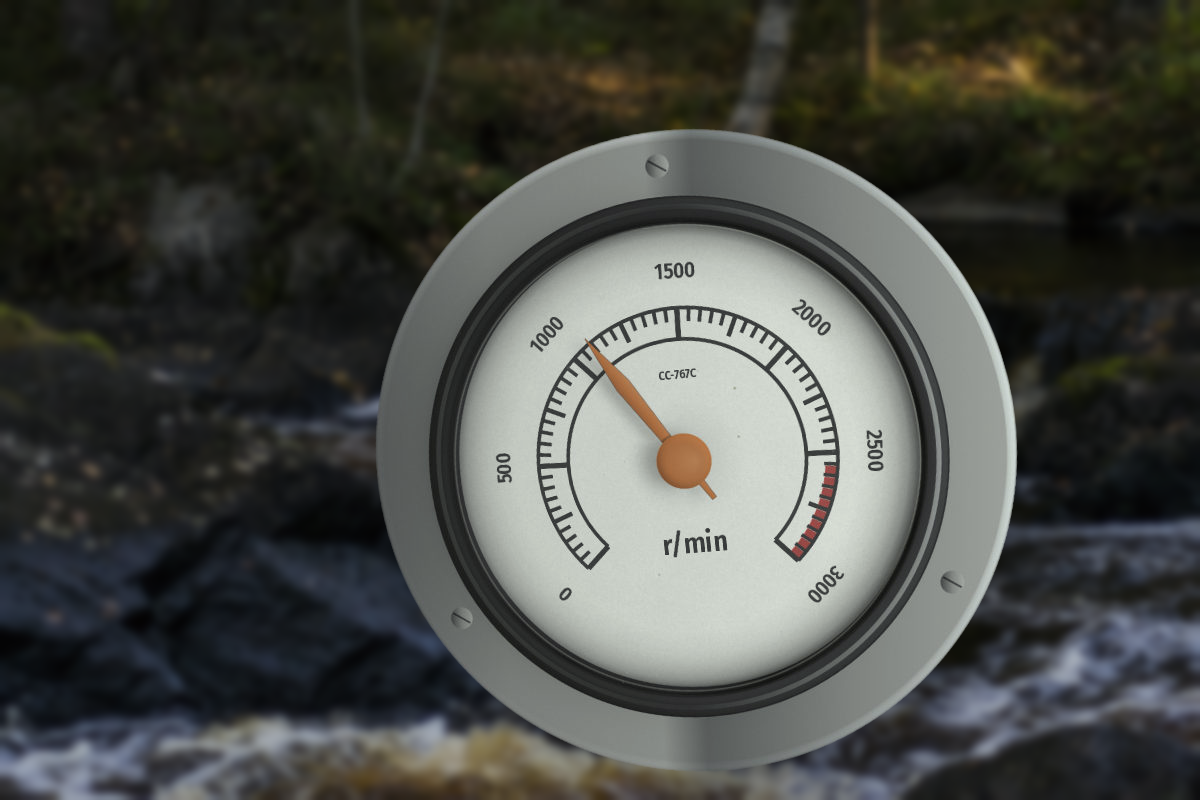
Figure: 1100
